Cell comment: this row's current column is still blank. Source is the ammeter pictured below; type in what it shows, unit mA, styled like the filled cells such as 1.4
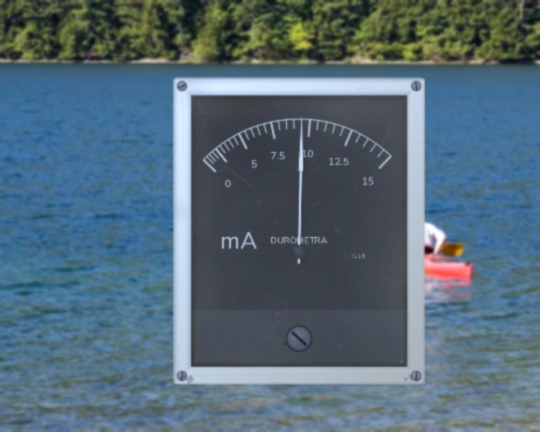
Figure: 9.5
